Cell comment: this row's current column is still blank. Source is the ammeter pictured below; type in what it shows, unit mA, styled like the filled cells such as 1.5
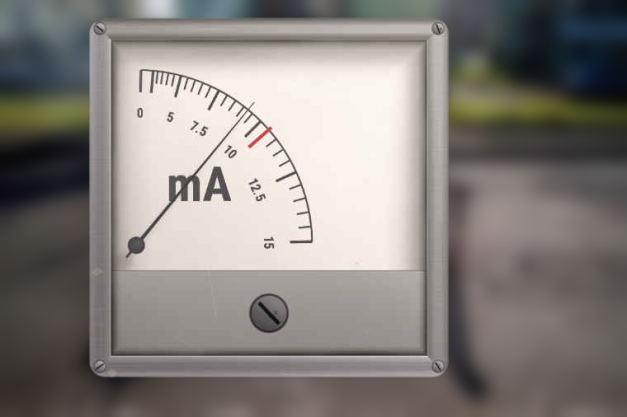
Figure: 9.25
